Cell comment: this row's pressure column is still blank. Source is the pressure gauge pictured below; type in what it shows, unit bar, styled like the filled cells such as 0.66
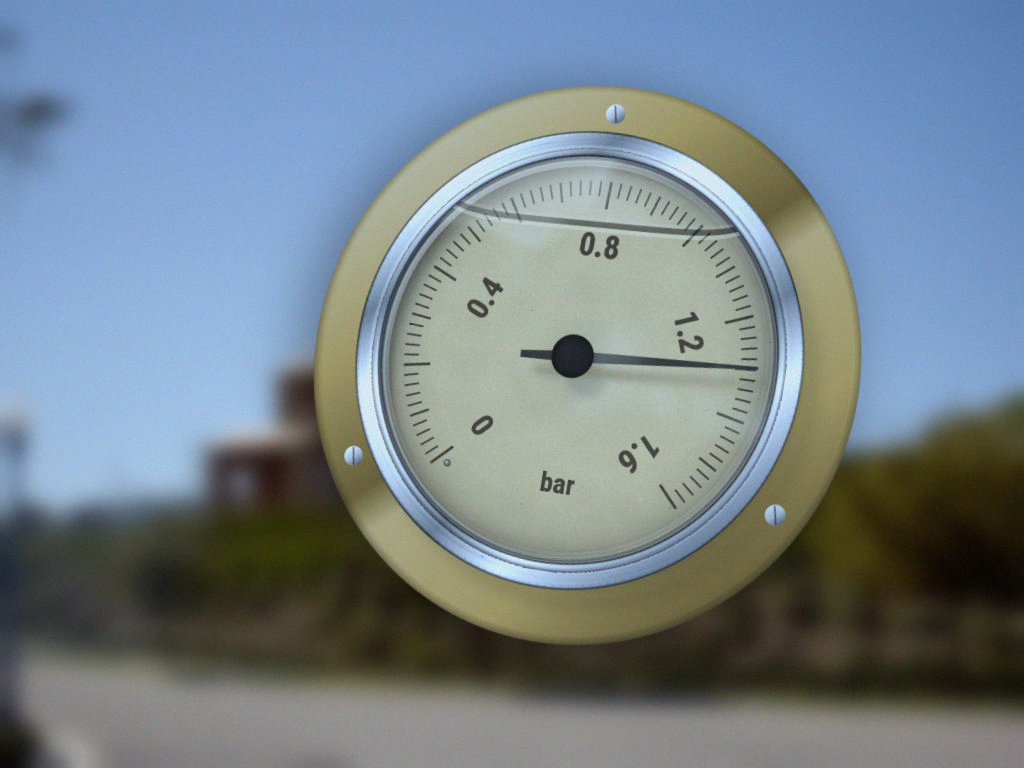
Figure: 1.3
